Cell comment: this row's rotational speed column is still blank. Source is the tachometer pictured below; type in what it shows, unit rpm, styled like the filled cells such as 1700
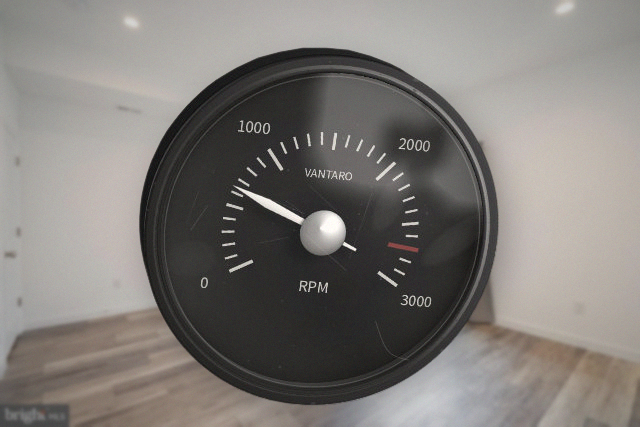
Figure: 650
